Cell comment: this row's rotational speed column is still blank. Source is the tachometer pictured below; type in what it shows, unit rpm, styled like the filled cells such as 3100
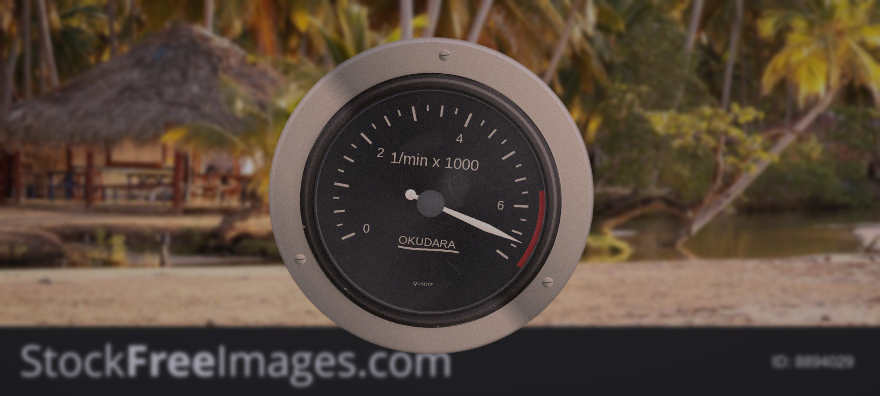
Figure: 6625
